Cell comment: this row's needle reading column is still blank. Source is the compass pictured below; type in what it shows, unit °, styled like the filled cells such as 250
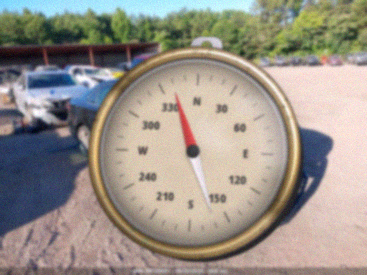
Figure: 340
